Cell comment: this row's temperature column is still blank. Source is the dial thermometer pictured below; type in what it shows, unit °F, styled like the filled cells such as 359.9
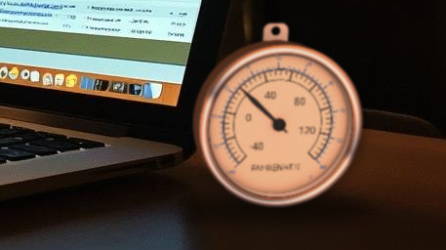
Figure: 20
